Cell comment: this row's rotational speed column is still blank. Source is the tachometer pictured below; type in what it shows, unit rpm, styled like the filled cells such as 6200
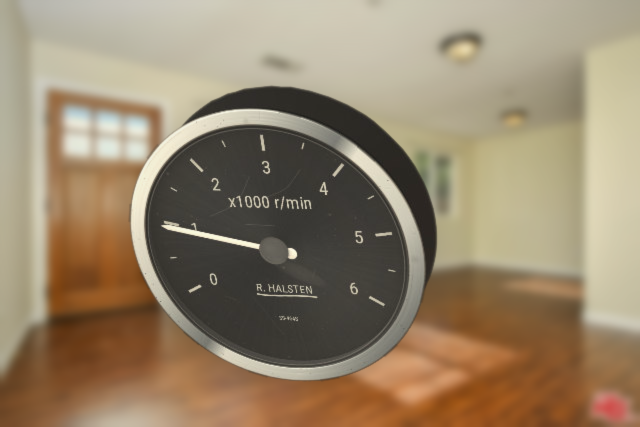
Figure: 1000
